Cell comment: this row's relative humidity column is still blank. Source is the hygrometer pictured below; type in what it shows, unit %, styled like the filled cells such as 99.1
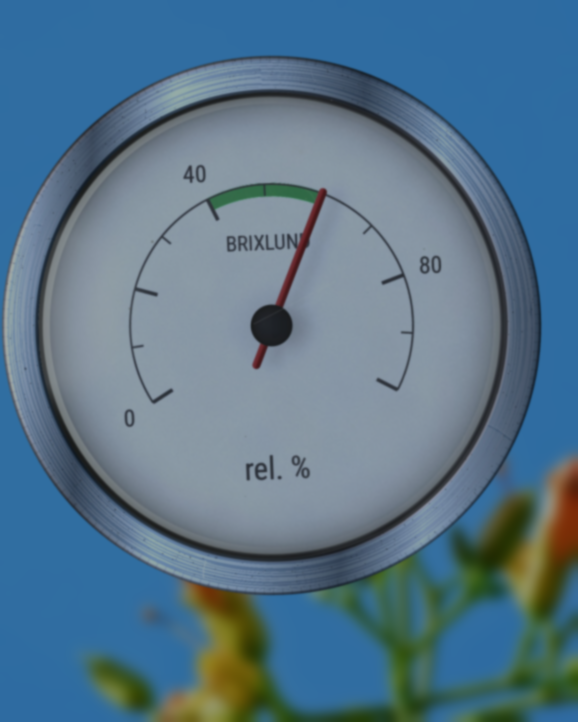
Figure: 60
